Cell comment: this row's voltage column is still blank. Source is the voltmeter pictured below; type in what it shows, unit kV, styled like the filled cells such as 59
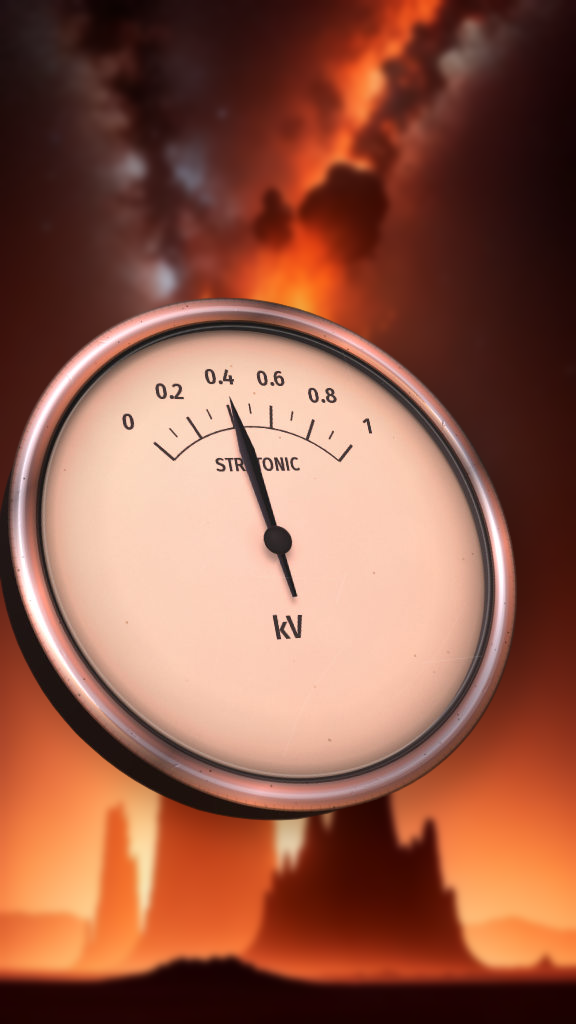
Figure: 0.4
